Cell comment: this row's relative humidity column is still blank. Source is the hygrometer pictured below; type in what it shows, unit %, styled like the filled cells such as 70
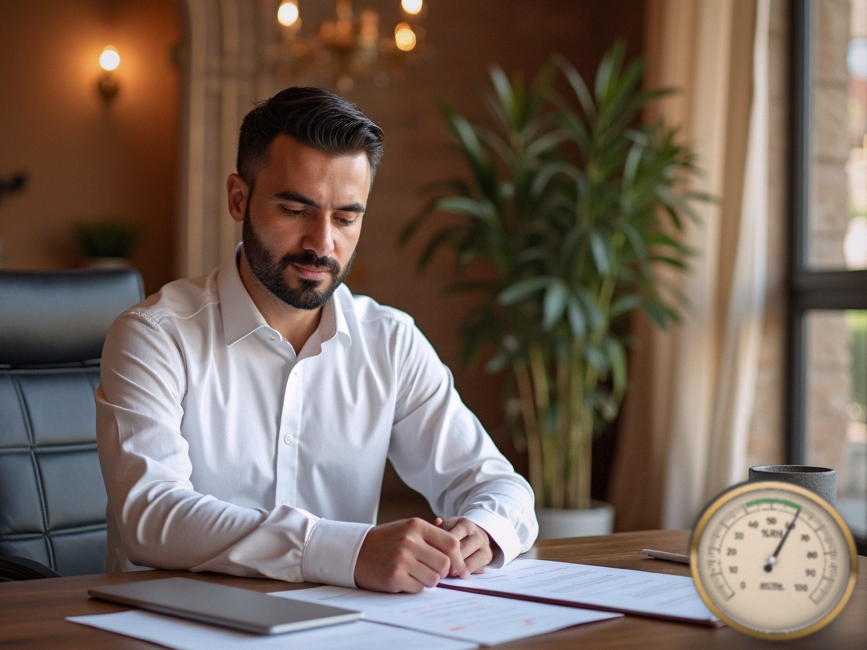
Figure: 60
